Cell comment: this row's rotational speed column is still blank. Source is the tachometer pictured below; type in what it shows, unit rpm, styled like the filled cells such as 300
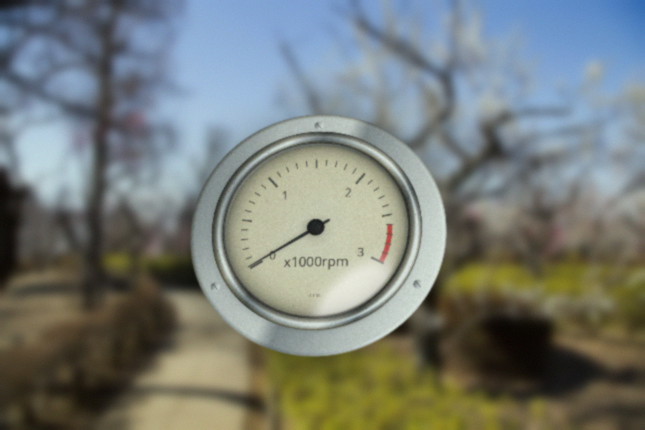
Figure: 0
